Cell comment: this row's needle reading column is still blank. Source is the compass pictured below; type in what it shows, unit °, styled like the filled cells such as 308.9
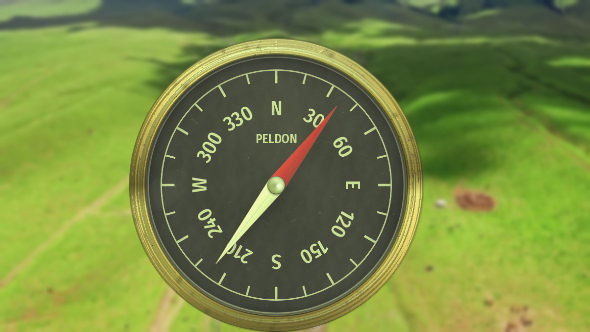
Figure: 37.5
